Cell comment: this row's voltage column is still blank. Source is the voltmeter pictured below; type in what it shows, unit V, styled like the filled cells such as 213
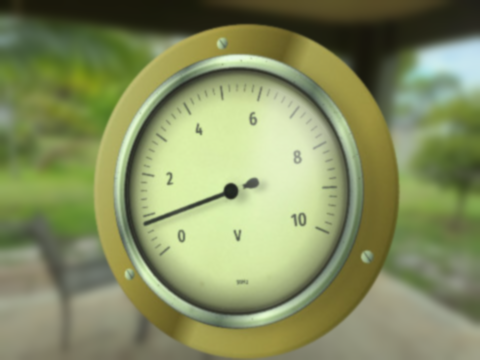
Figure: 0.8
